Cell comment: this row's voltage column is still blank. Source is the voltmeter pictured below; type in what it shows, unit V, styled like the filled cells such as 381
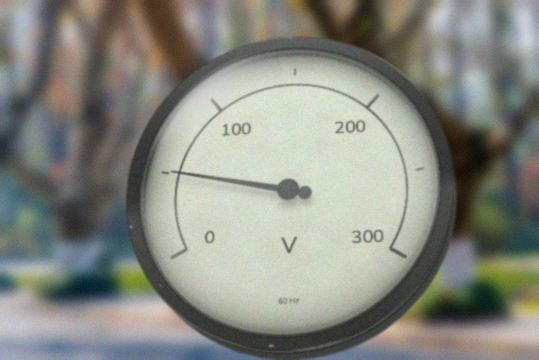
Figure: 50
